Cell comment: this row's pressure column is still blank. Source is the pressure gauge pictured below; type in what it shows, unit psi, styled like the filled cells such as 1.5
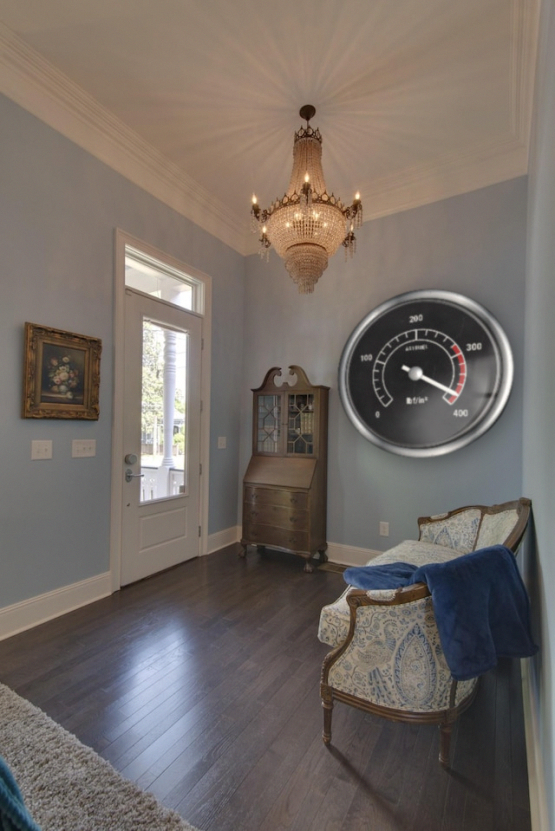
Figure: 380
